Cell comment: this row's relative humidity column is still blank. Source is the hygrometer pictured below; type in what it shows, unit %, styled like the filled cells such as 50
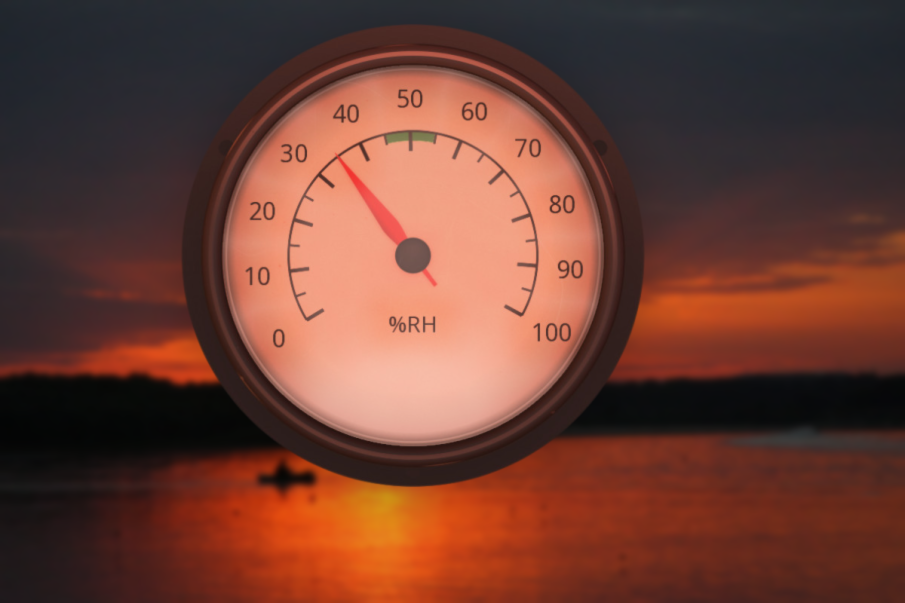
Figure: 35
